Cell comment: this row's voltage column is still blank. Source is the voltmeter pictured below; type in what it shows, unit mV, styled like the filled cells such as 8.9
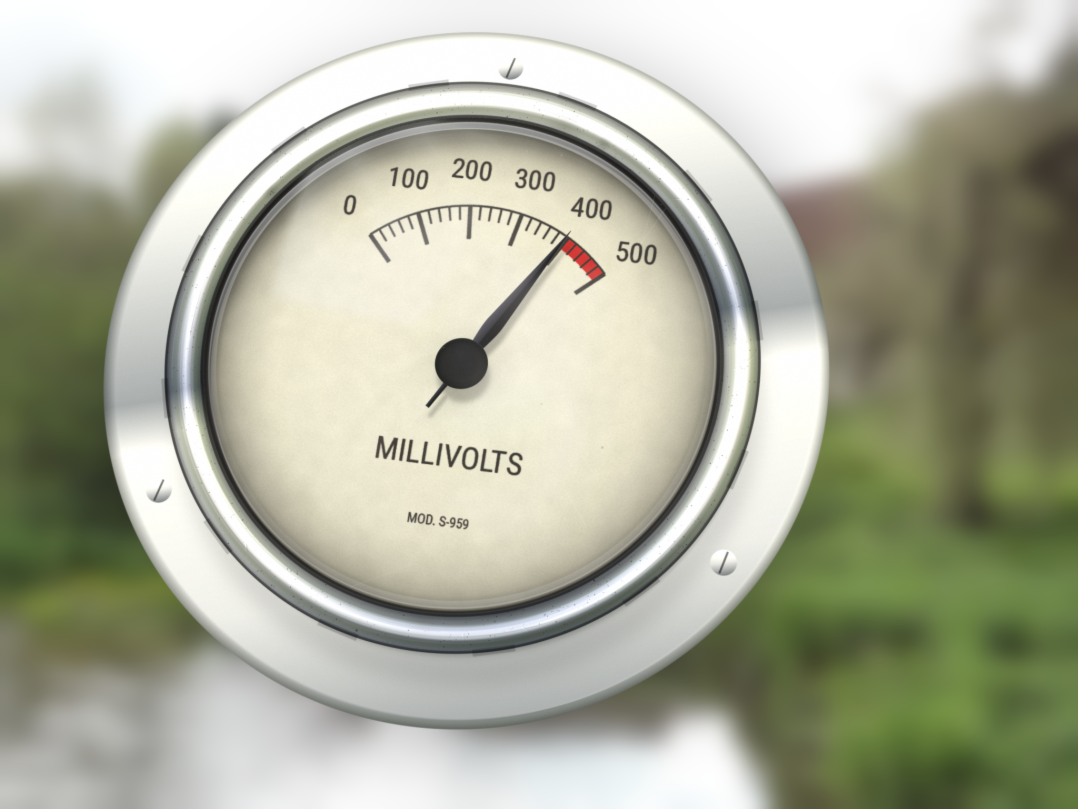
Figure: 400
